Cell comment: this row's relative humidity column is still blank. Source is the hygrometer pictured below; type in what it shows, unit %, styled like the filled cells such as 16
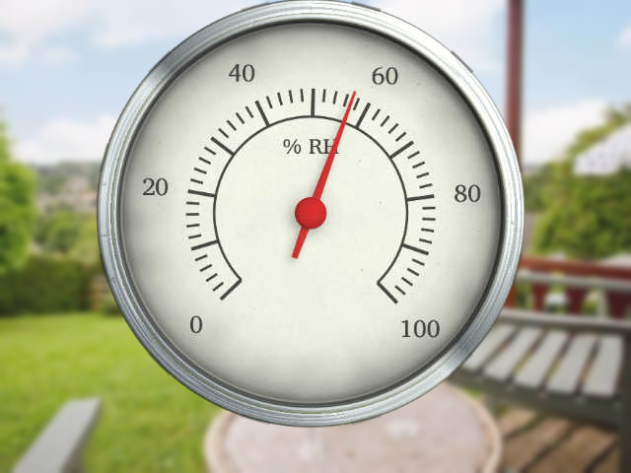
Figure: 57
